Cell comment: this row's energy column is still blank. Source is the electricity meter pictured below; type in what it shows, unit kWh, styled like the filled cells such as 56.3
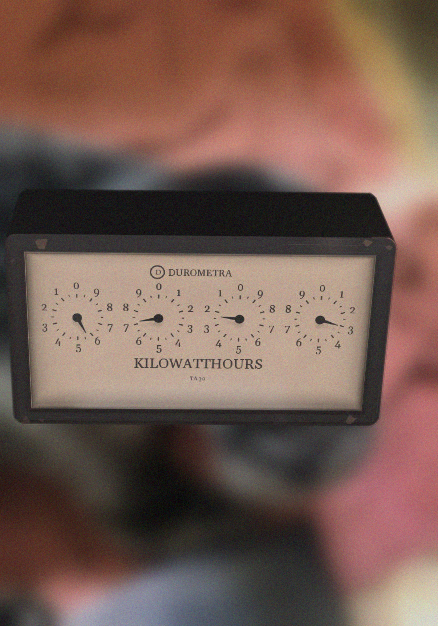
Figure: 5723
